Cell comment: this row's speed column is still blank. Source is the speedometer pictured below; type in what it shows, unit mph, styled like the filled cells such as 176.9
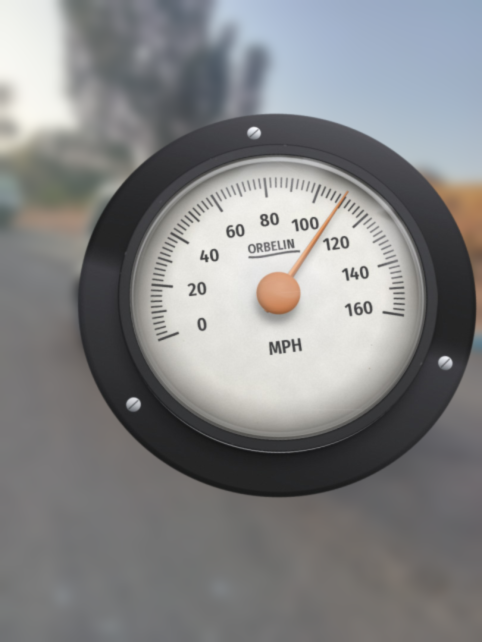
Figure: 110
